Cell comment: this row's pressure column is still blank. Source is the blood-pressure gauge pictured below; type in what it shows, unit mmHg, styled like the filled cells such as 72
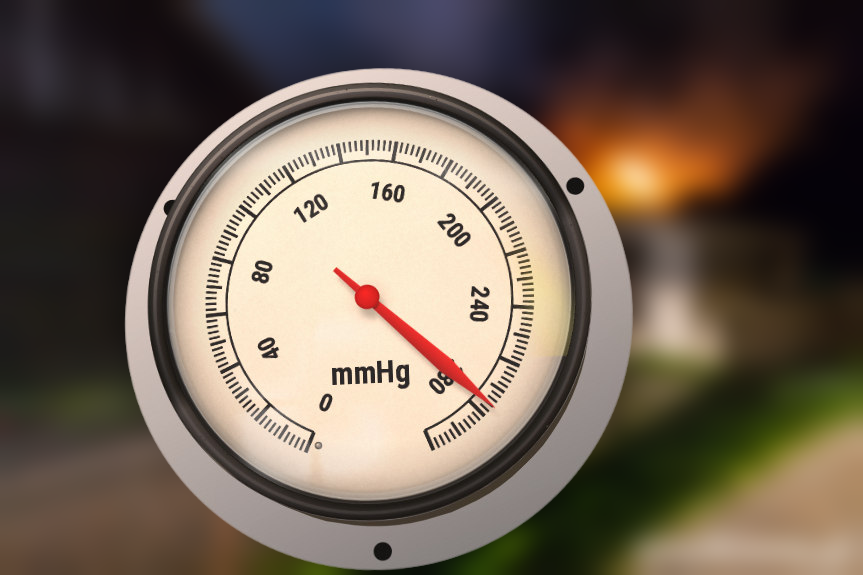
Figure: 276
